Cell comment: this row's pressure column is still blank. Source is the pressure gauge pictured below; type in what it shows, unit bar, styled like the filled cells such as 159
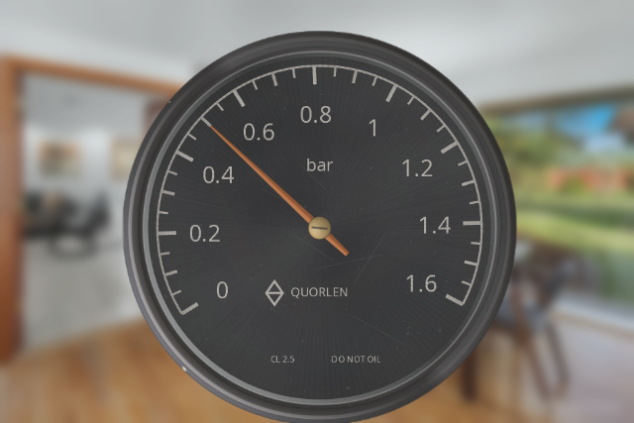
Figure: 0.5
